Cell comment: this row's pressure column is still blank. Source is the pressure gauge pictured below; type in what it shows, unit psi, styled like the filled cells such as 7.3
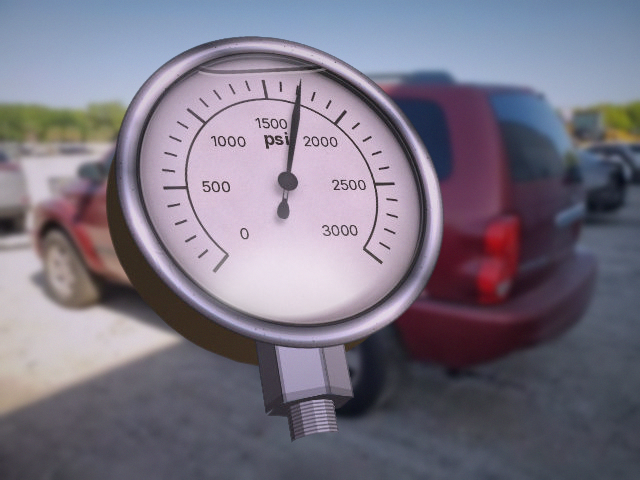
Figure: 1700
